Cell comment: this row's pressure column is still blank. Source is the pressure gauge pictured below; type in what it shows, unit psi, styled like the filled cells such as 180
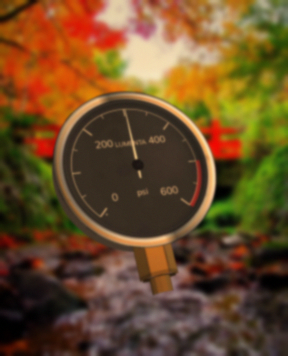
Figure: 300
